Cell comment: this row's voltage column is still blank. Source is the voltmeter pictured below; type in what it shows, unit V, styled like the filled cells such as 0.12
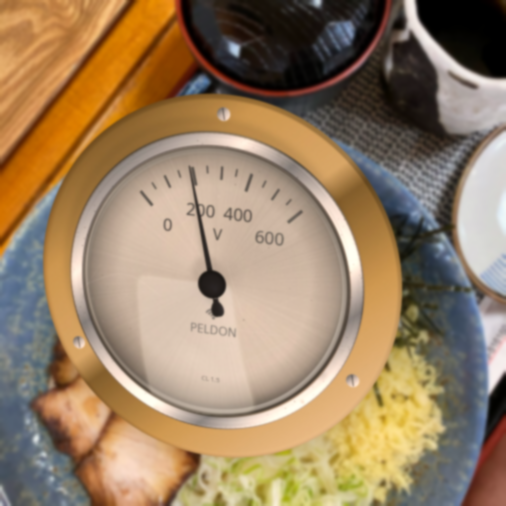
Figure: 200
